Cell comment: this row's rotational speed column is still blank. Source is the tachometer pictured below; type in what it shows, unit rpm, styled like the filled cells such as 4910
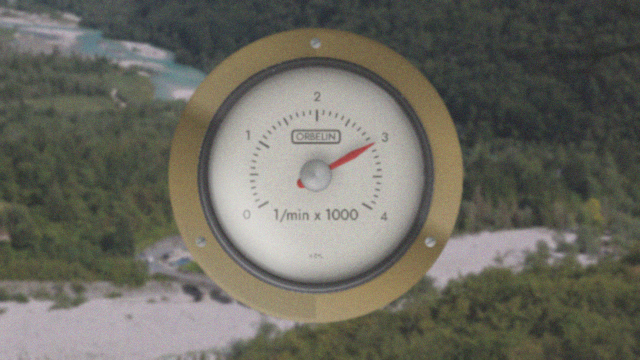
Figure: 3000
